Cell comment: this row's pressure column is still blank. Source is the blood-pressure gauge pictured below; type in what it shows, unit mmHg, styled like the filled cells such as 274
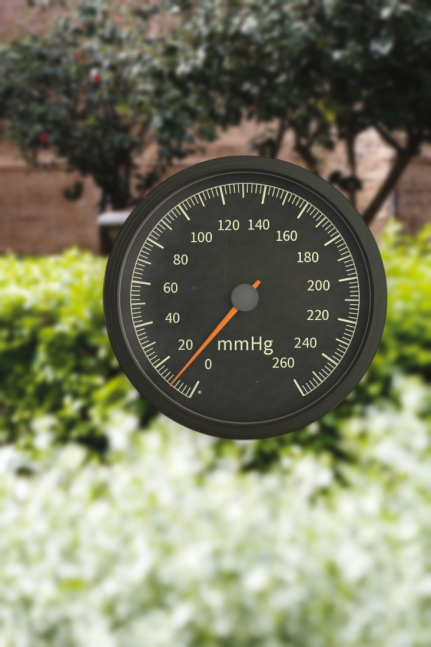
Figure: 10
